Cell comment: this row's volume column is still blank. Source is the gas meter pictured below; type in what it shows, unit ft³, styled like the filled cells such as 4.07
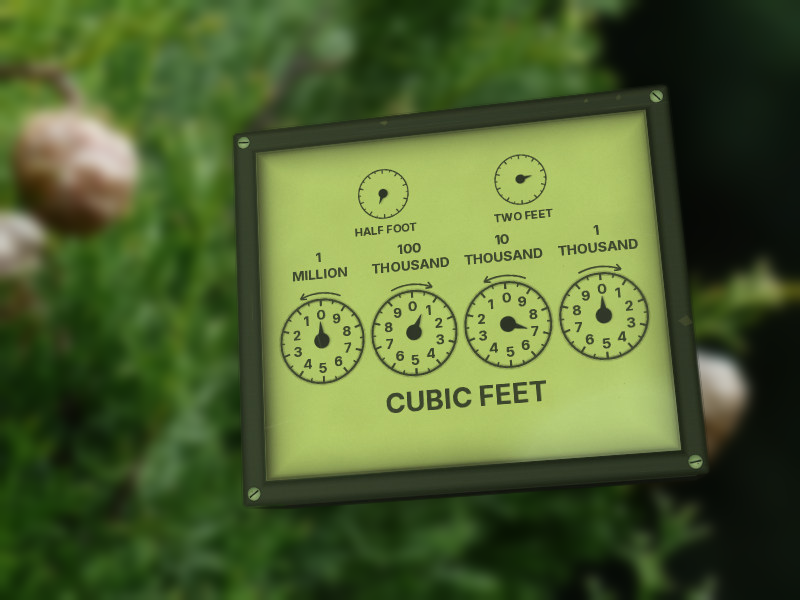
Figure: 7000
